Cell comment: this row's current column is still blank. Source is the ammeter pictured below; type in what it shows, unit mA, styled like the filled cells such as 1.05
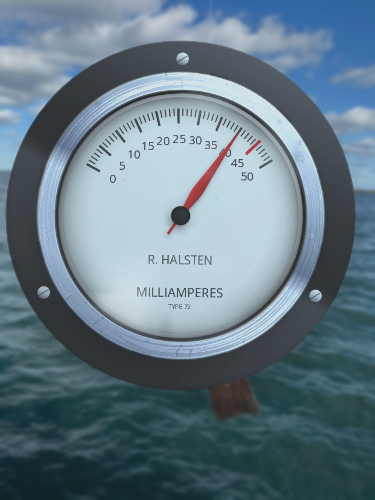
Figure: 40
